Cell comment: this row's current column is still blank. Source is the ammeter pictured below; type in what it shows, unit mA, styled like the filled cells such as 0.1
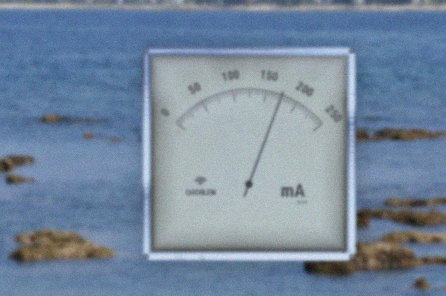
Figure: 175
